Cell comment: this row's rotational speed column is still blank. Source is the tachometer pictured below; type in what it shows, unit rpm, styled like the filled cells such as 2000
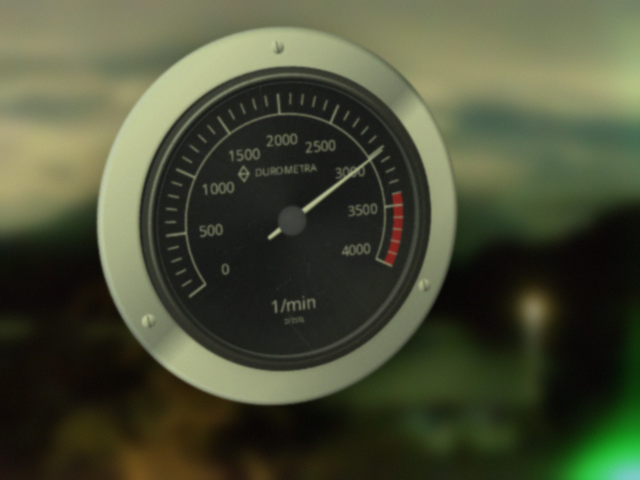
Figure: 3000
